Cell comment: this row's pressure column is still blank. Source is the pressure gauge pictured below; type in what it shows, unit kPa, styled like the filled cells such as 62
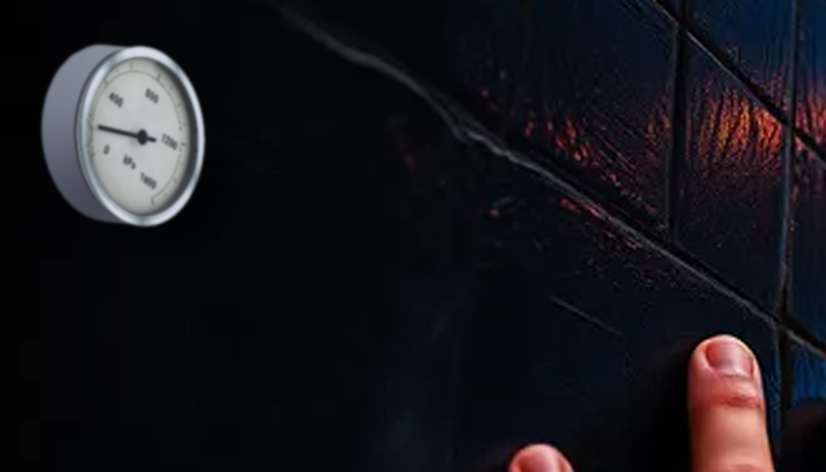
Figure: 150
